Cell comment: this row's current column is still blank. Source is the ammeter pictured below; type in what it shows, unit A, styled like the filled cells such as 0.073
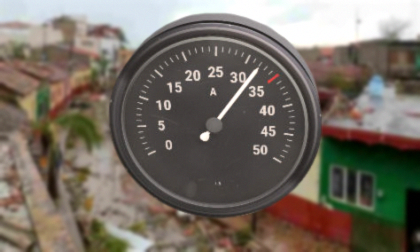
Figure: 32
